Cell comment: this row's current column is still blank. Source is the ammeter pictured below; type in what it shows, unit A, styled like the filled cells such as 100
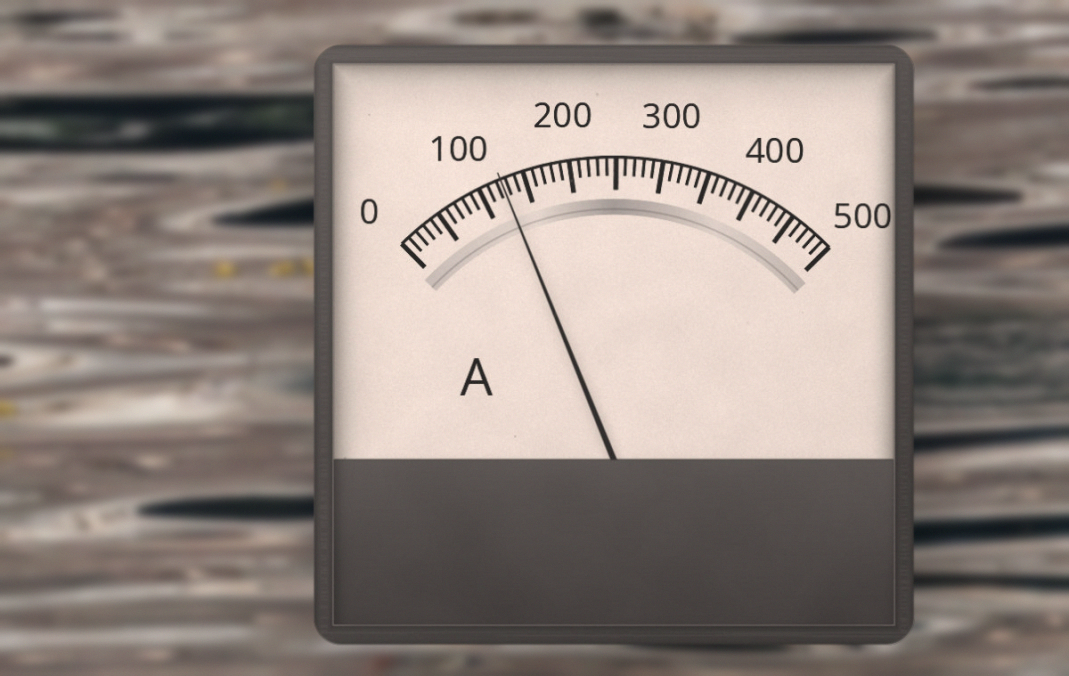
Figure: 125
